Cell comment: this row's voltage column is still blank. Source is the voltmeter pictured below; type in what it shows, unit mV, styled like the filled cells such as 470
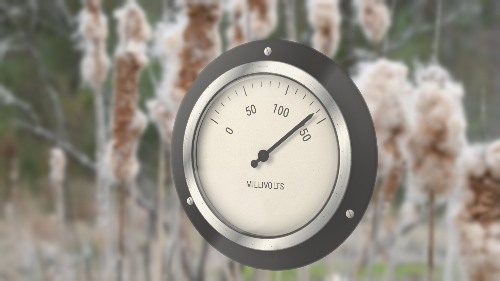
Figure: 140
